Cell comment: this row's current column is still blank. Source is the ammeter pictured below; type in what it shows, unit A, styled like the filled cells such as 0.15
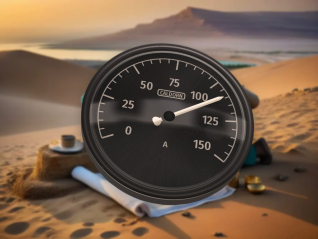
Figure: 110
